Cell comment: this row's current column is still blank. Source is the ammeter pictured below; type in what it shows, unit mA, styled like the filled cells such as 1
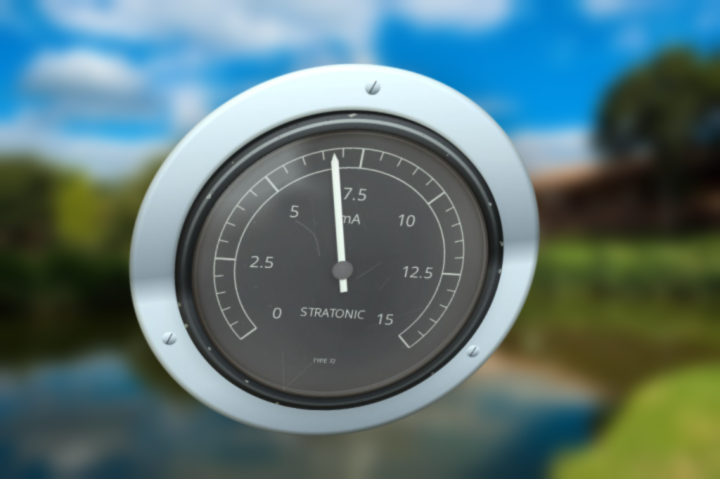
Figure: 6.75
